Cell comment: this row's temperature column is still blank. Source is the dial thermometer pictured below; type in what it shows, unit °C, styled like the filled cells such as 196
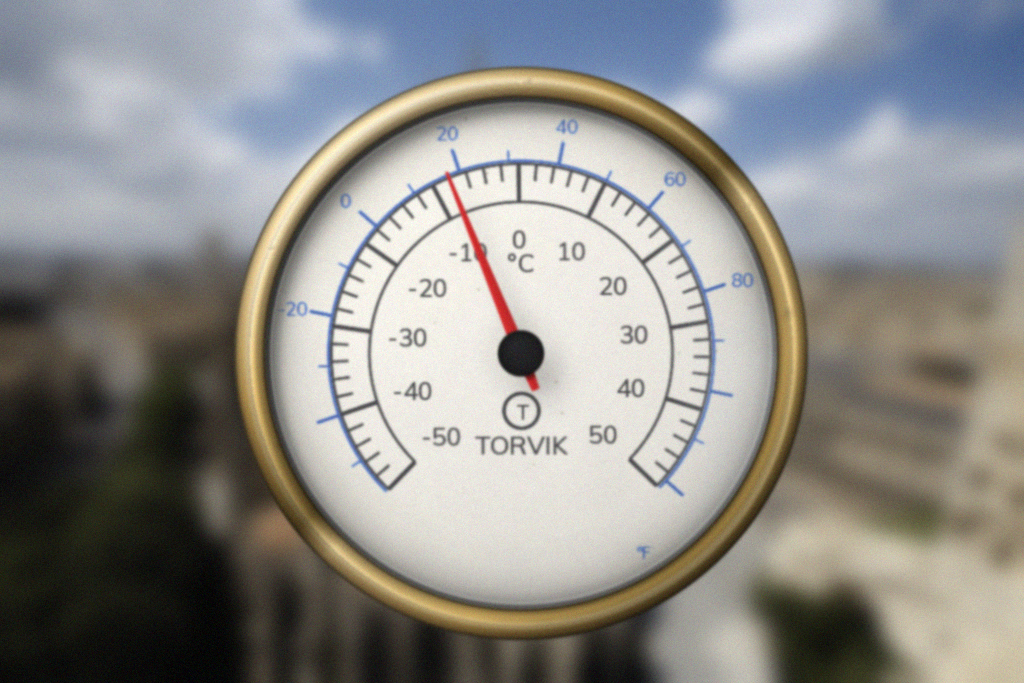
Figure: -8
